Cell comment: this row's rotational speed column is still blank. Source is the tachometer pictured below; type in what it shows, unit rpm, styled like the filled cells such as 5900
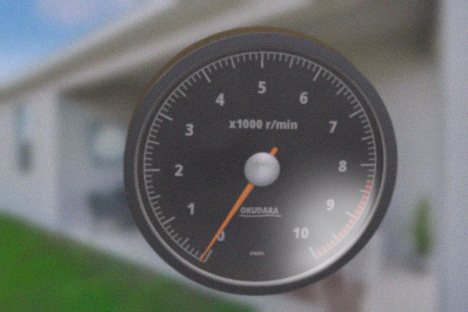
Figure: 100
